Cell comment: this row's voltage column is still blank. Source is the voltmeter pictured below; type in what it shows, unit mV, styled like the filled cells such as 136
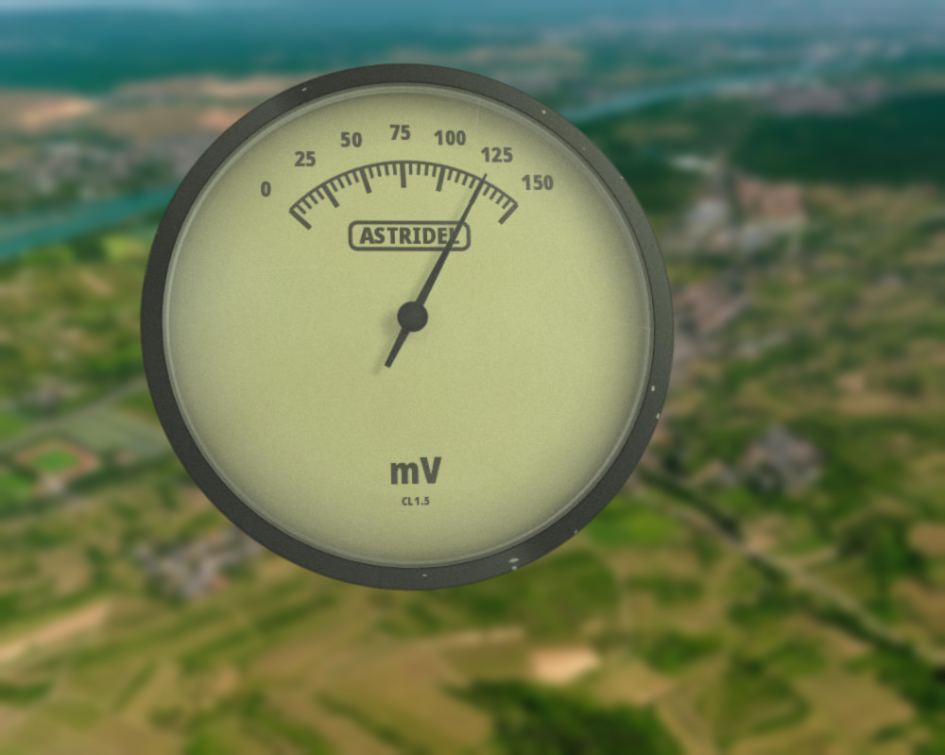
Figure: 125
